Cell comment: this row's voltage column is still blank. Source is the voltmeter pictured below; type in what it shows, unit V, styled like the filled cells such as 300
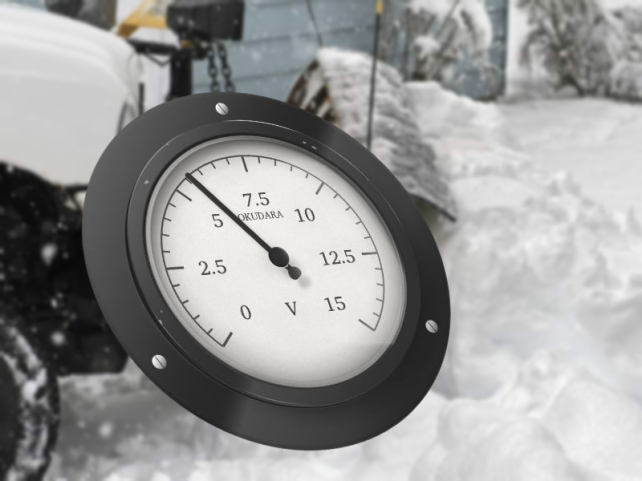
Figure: 5.5
